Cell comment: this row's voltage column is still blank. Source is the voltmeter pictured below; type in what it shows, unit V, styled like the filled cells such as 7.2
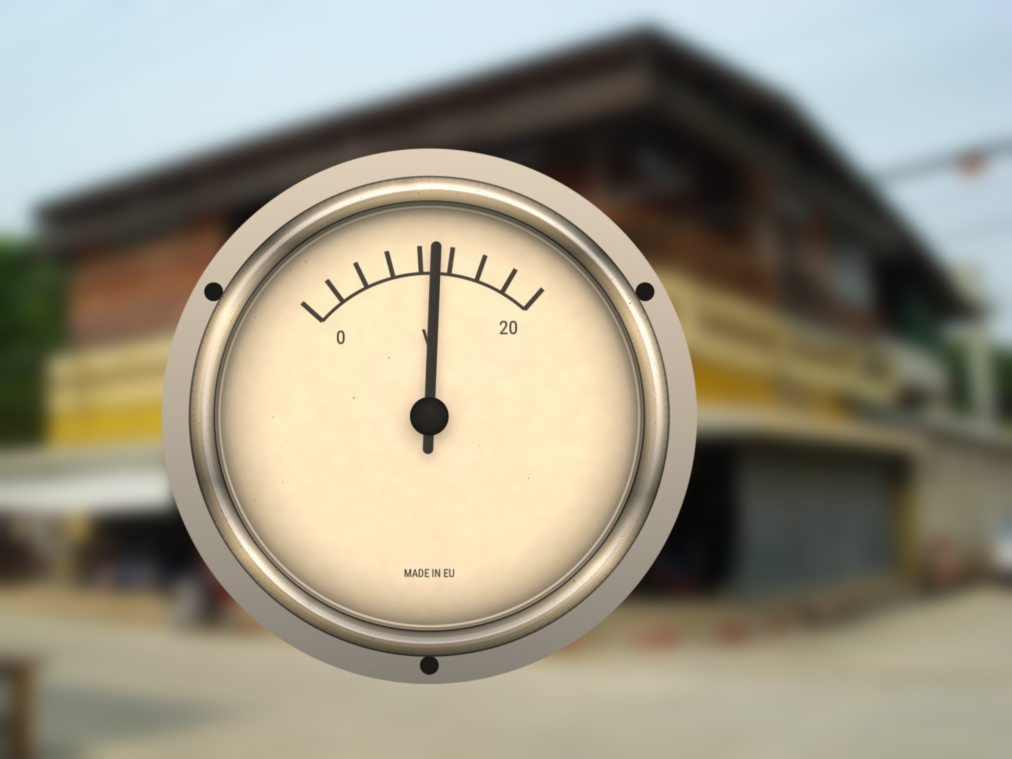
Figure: 11.25
